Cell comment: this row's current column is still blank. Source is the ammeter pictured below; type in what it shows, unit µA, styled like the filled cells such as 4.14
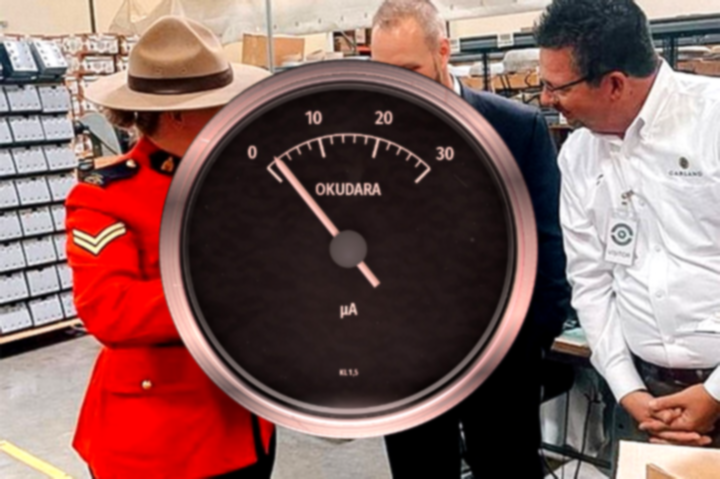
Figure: 2
